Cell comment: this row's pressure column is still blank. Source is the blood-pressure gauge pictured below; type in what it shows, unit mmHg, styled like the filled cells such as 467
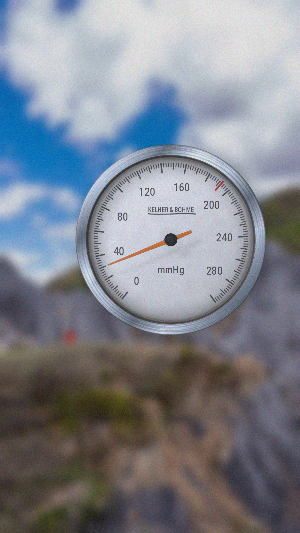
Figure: 30
